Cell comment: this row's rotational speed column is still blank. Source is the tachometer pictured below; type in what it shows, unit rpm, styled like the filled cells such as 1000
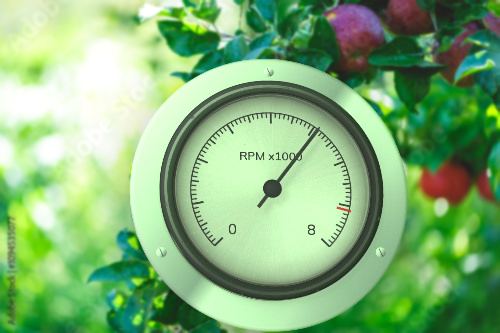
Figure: 5100
